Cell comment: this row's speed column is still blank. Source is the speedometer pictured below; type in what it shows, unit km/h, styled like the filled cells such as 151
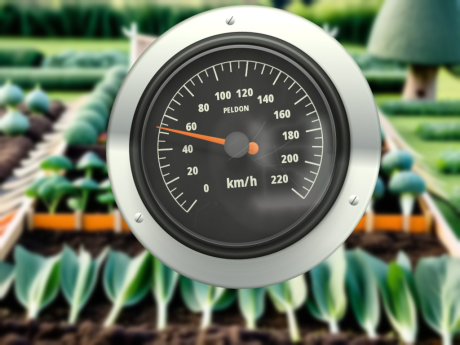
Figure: 52.5
